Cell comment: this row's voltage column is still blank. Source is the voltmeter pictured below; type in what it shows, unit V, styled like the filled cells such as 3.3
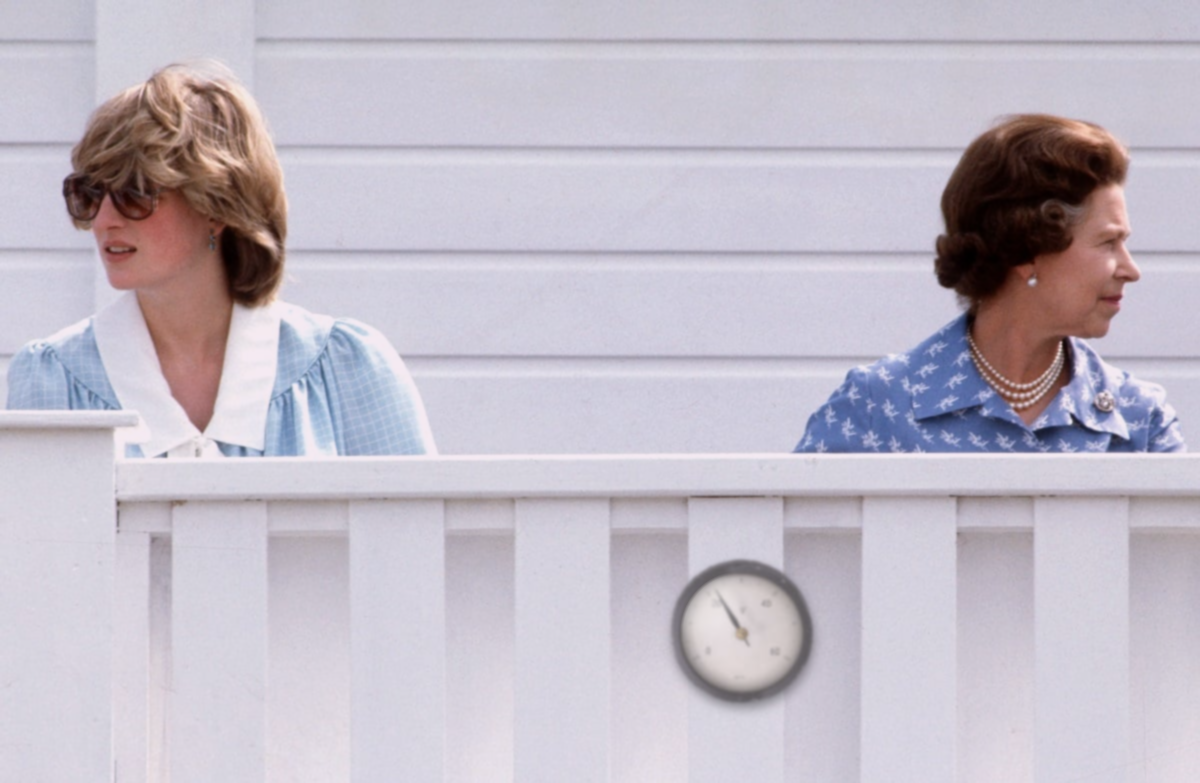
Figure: 22.5
